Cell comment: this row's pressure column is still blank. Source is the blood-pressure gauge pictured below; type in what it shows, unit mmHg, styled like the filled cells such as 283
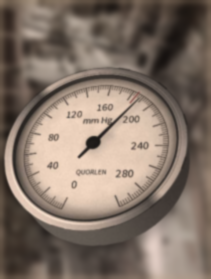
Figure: 190
